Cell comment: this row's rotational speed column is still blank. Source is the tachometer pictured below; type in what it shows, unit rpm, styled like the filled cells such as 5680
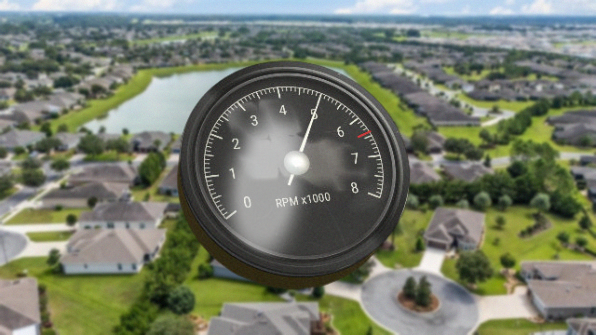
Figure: 5000
